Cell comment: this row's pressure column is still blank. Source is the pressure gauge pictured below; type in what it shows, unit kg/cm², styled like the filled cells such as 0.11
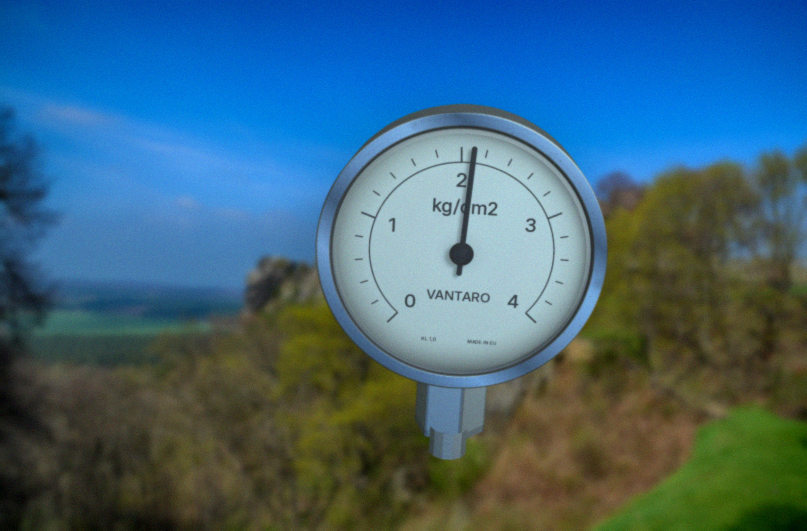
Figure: 2.1
